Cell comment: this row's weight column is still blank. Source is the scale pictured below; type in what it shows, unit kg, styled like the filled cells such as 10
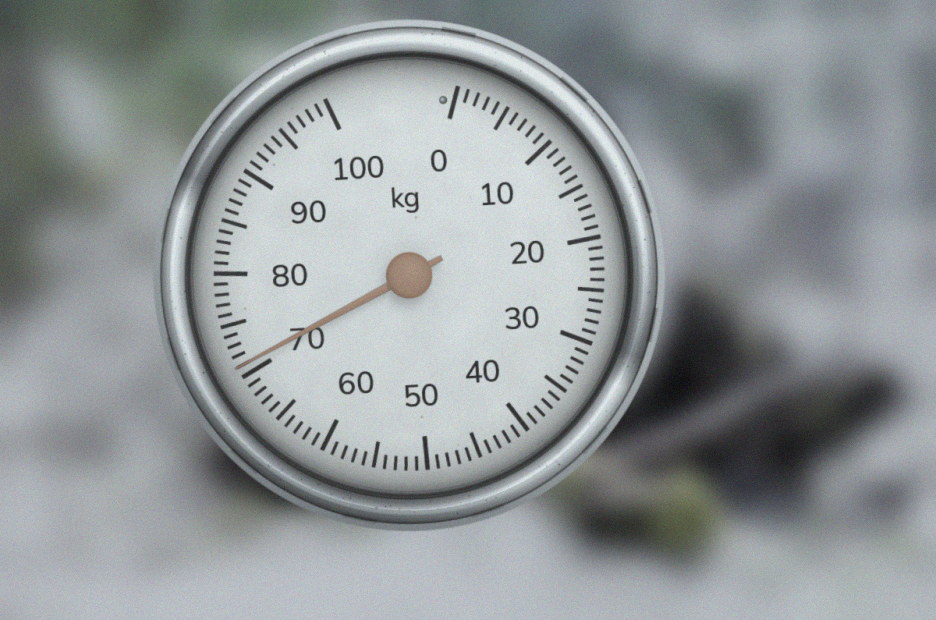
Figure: 71
